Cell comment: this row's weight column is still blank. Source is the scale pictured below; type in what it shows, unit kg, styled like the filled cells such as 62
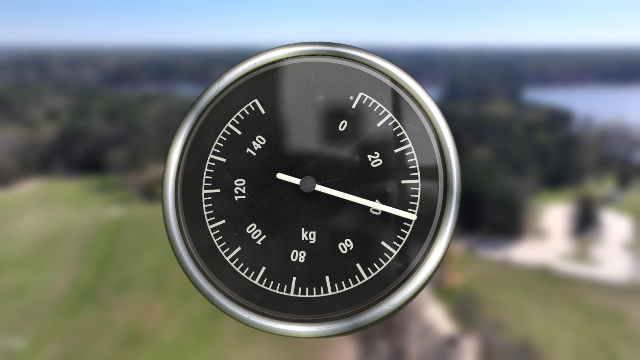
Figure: 40
